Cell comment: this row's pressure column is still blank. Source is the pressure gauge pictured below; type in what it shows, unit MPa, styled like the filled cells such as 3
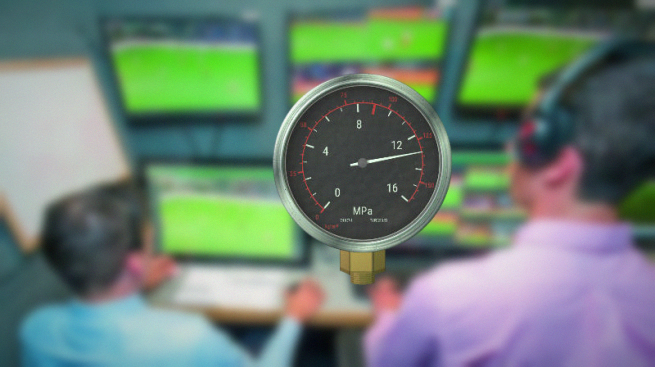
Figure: 13
